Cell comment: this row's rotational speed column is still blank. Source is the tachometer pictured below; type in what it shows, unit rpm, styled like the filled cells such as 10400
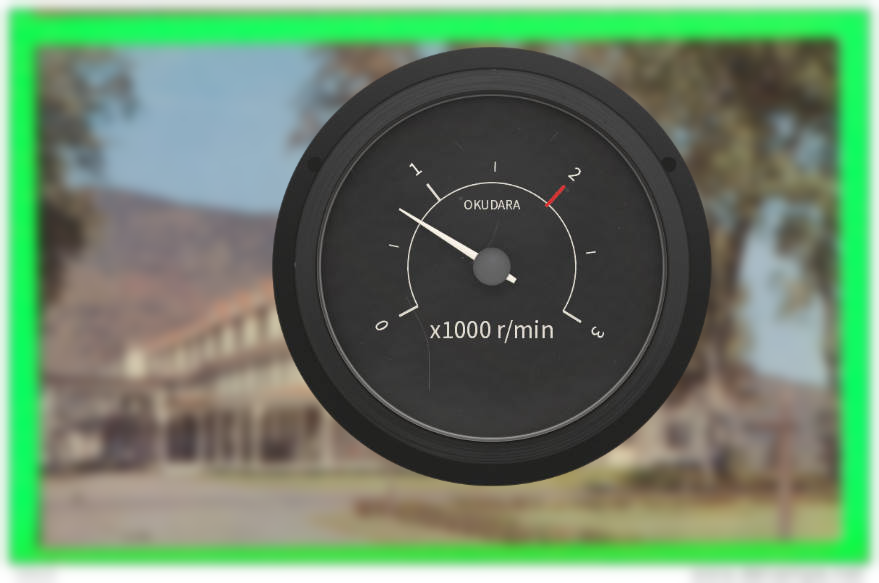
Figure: 750
